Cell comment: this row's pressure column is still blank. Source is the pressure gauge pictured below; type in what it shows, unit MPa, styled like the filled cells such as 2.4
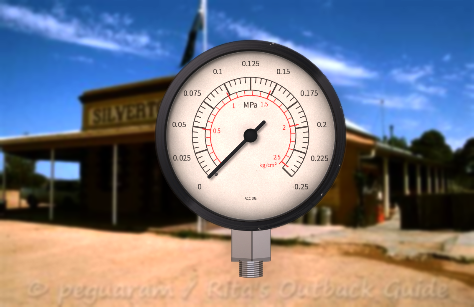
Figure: 0
